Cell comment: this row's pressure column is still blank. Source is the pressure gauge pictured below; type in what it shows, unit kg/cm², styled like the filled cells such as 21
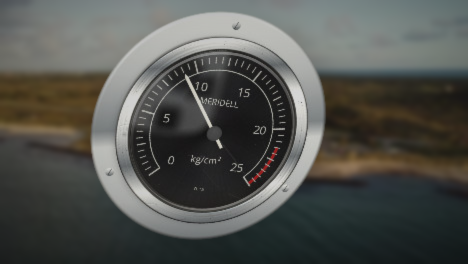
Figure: 9
